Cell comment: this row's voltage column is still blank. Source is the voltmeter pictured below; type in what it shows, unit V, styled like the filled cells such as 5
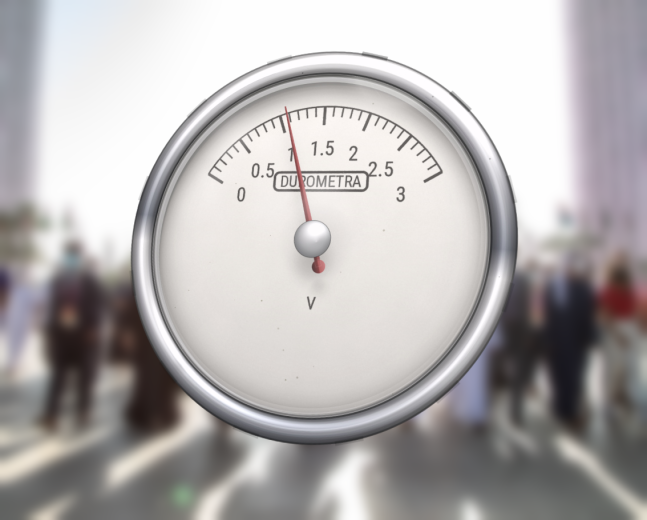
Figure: 1.1
